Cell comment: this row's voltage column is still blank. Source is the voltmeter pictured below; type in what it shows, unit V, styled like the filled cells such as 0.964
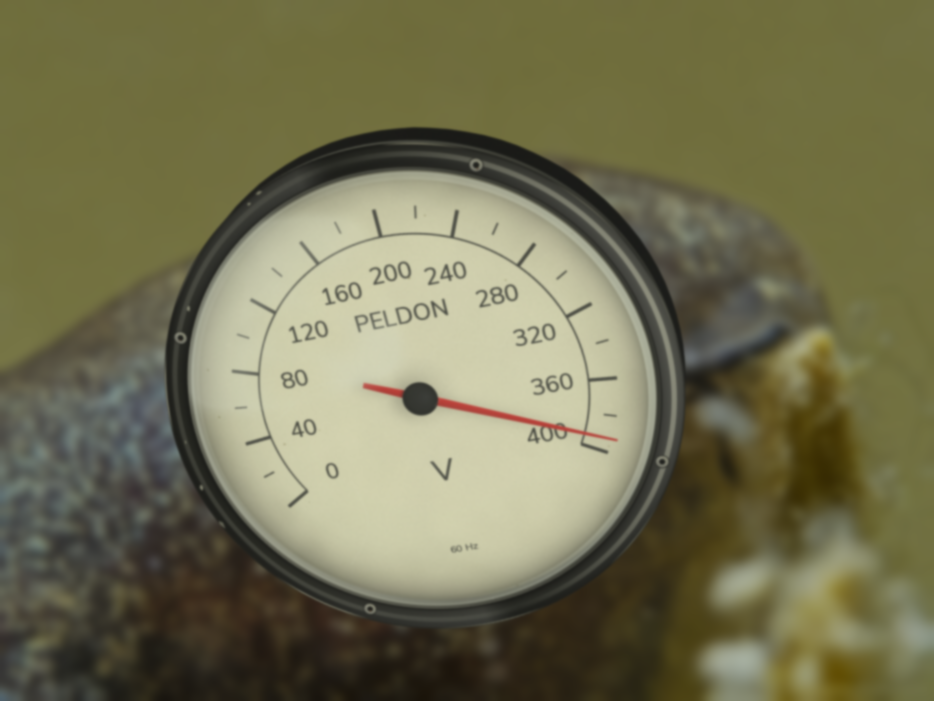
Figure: 390
